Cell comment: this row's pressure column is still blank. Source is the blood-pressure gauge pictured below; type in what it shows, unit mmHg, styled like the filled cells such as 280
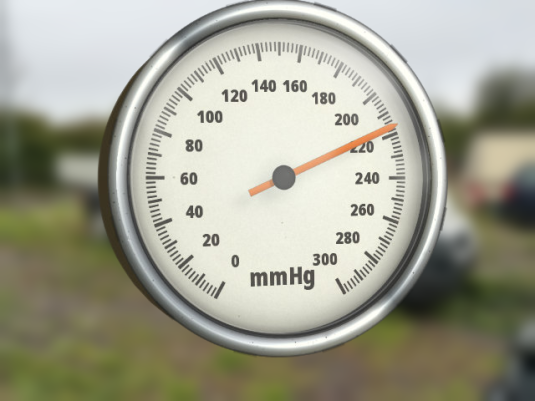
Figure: 216
